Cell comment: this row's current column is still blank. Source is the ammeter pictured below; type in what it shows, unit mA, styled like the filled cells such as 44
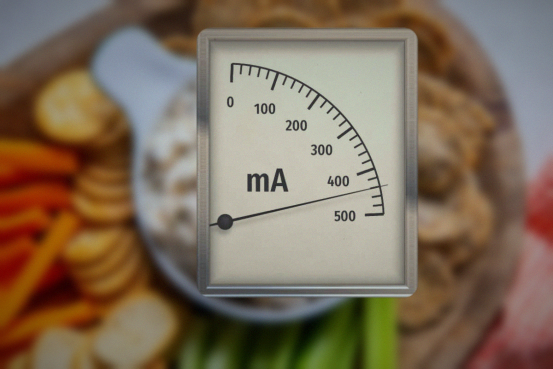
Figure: 440
